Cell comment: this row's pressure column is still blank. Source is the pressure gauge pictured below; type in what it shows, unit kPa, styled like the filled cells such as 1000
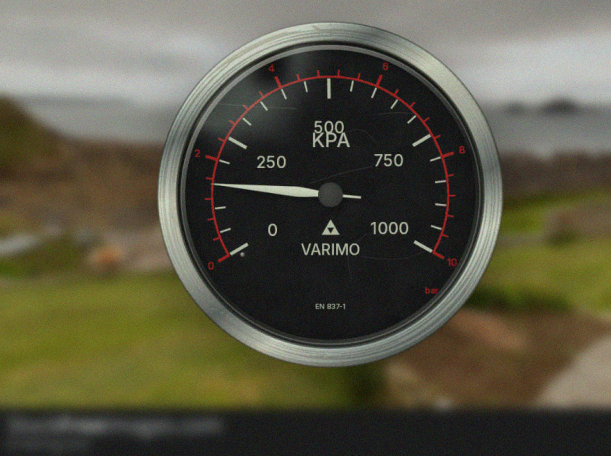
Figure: 150
